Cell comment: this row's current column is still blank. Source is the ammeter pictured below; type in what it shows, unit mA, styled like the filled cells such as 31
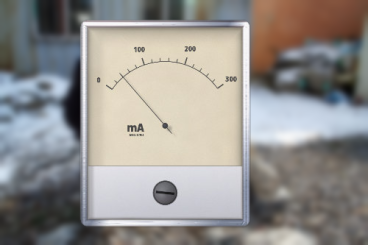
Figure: 40
